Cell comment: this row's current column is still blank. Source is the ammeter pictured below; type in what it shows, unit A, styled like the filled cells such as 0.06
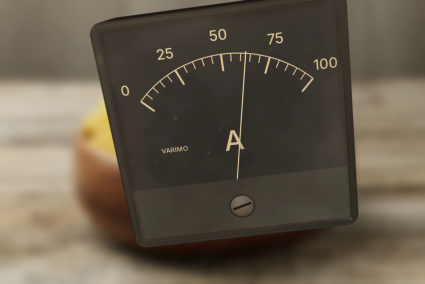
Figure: 62.5
